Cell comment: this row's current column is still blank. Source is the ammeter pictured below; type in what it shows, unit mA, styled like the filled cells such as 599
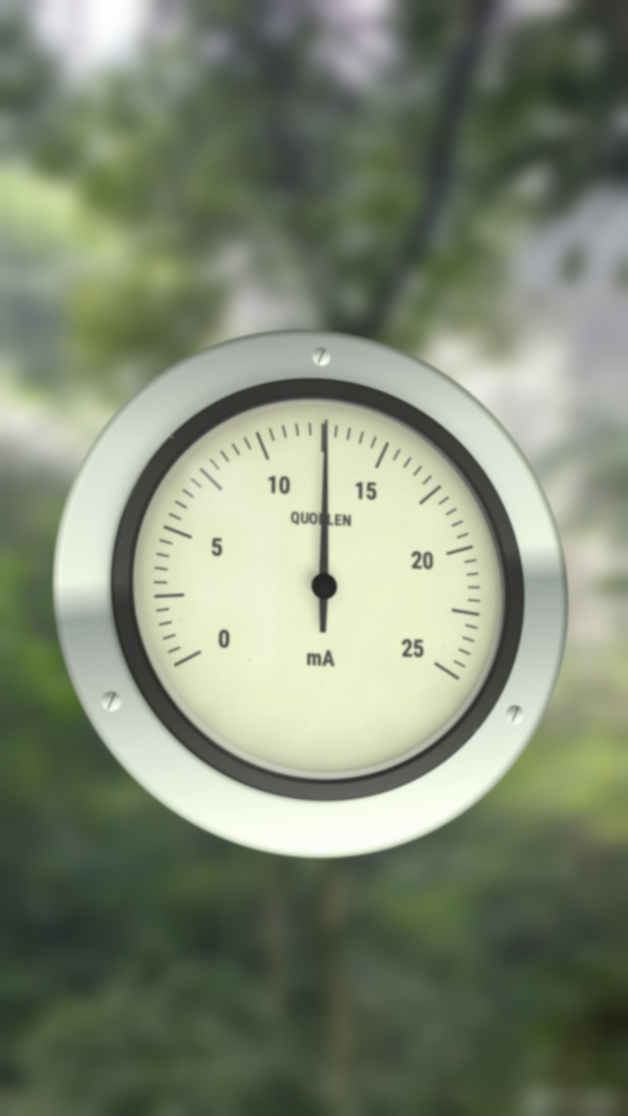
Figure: 12.5
